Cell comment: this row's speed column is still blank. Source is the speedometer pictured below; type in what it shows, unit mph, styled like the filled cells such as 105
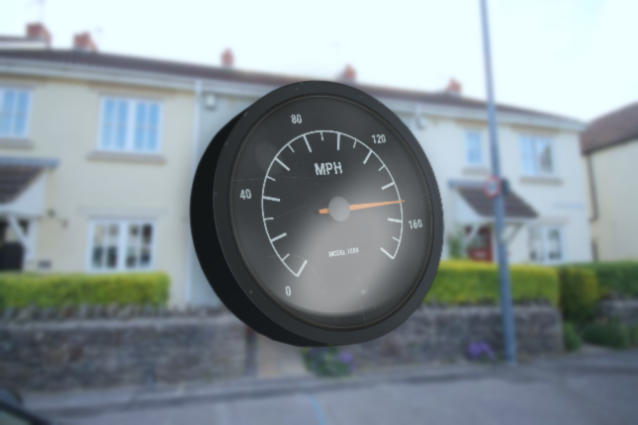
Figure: 150
